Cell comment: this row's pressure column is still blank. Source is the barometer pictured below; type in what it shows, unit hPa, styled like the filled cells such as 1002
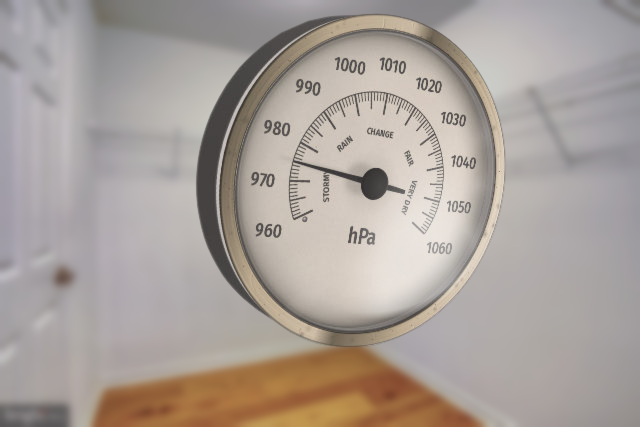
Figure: 975
